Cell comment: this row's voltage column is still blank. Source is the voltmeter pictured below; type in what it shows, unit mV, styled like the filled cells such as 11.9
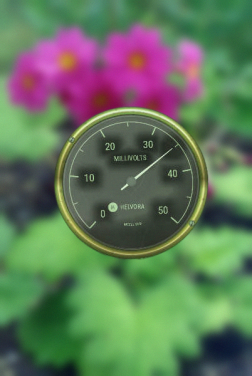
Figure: 35
